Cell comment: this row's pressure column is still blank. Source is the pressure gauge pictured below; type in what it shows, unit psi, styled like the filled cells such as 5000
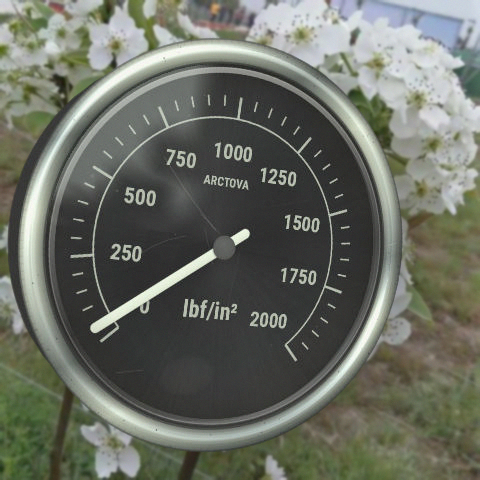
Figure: 50
